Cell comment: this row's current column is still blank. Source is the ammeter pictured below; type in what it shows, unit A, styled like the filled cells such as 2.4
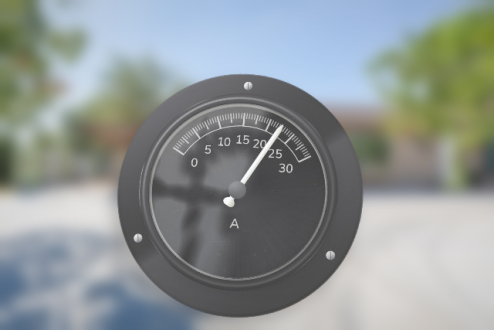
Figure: 22.5
